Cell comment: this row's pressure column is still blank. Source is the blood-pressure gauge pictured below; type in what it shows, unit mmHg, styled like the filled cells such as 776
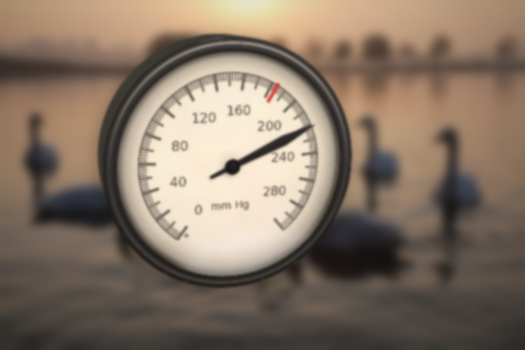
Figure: 220
